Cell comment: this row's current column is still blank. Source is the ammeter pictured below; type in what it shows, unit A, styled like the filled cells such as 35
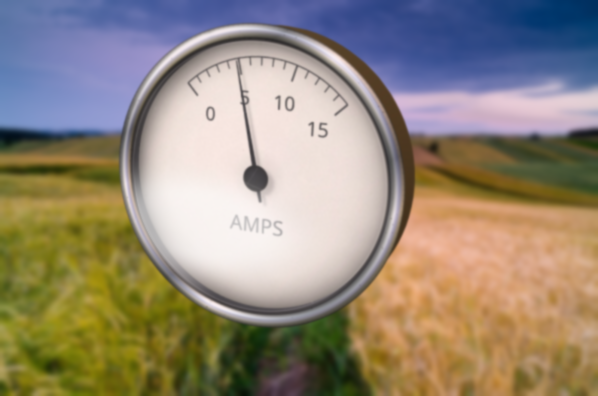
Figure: 5
